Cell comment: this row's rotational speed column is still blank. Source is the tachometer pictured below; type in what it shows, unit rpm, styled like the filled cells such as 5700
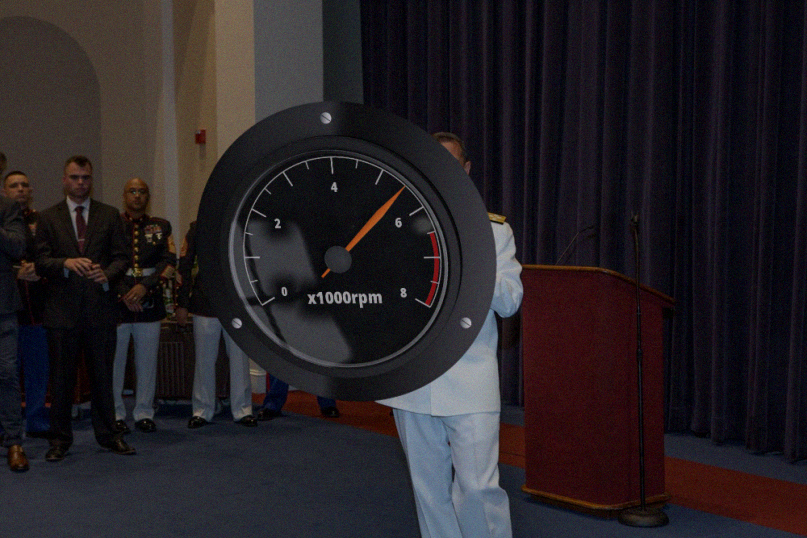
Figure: 5500
